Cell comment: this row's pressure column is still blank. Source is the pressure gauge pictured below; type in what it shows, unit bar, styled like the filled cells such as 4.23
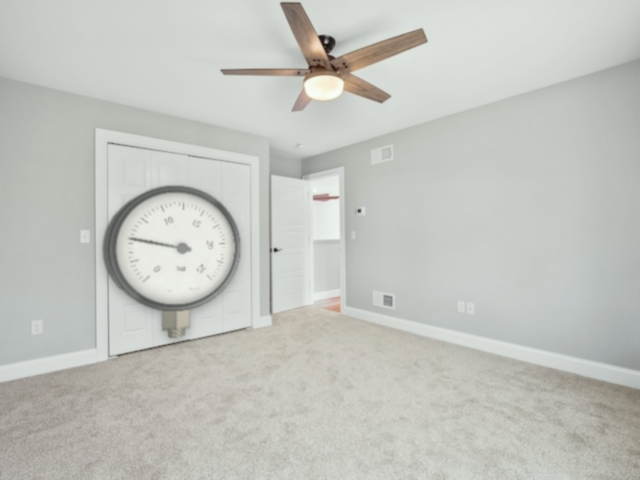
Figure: 5
